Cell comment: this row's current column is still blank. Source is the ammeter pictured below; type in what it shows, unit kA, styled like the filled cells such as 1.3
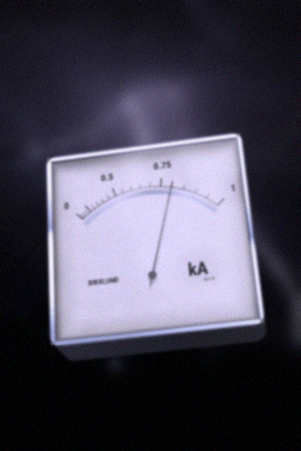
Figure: 0.8
